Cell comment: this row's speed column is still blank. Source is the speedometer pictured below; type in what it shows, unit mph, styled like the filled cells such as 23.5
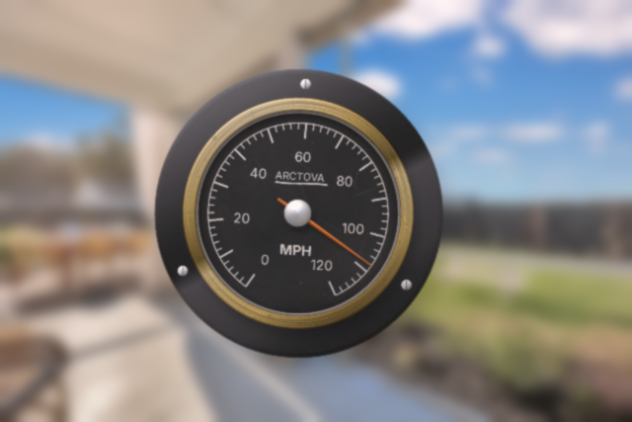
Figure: 108
